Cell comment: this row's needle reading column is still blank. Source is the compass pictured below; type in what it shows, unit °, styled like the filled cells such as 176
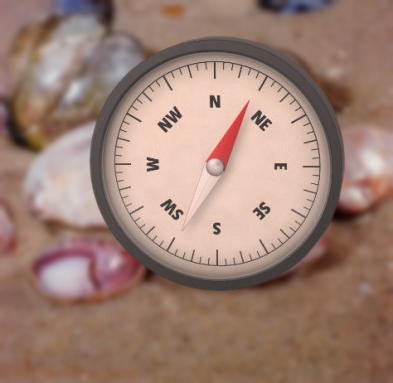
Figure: 27.5
